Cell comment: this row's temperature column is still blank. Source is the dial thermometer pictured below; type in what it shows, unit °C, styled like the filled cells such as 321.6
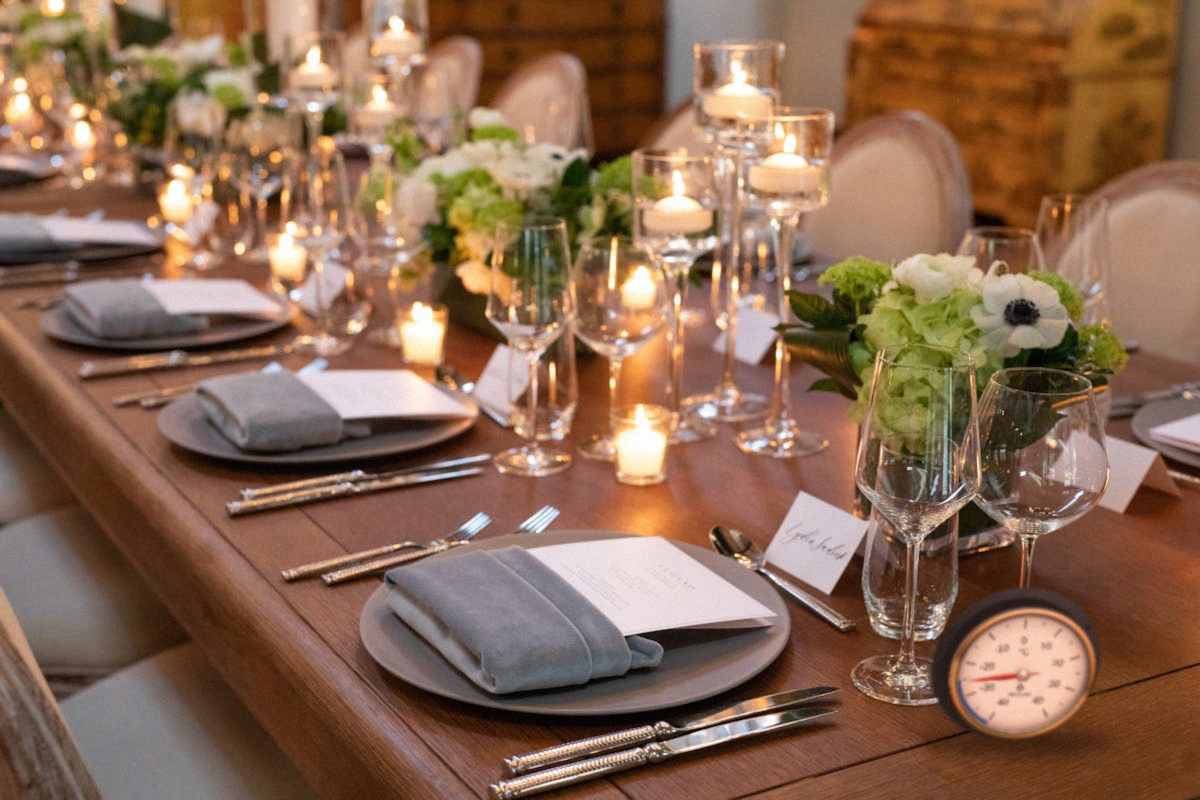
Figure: -25
